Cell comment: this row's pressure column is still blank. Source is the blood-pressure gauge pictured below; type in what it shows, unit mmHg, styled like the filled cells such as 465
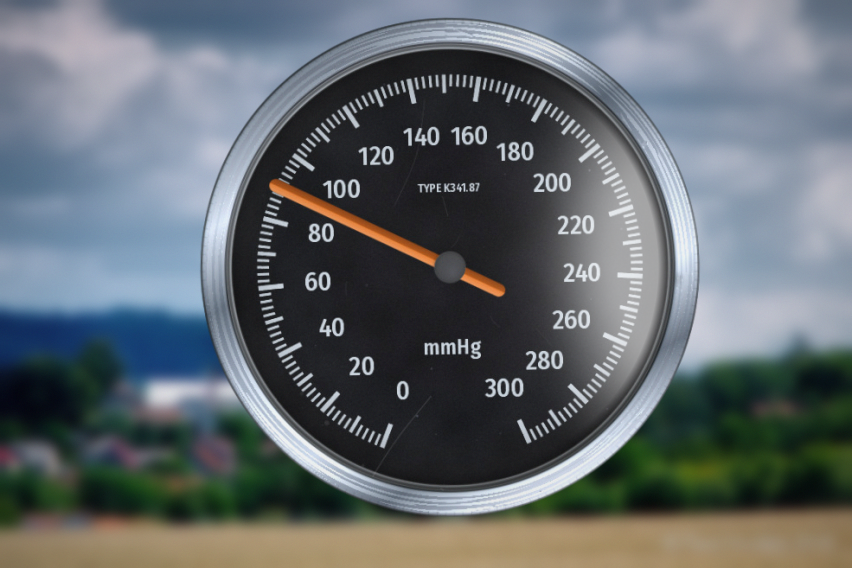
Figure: 90
